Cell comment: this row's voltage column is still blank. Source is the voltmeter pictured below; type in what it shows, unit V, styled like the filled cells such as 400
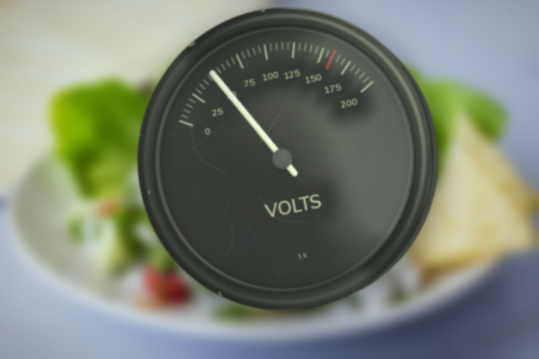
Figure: 50
